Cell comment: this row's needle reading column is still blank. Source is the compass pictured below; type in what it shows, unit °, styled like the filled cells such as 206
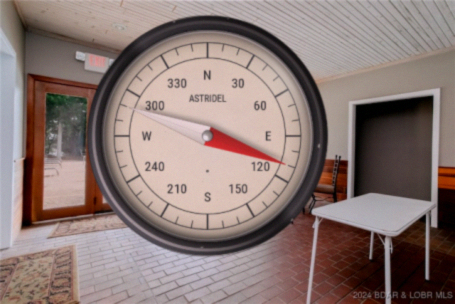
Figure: 110
